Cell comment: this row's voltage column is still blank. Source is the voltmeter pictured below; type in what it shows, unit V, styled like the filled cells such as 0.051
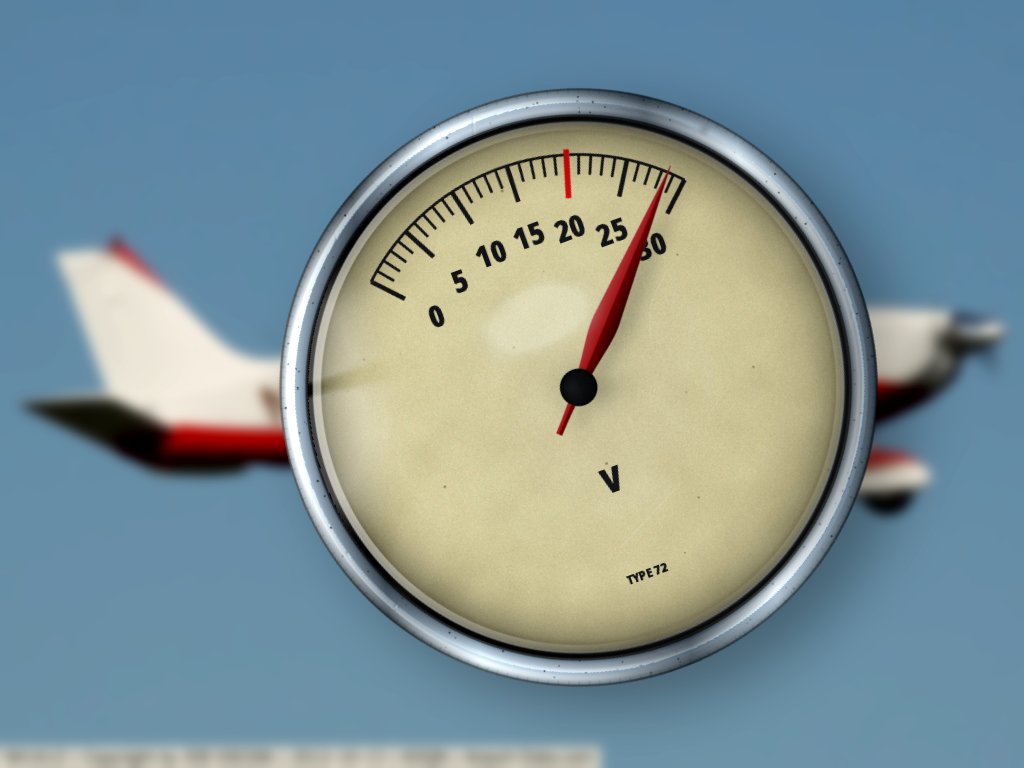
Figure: 28.5
